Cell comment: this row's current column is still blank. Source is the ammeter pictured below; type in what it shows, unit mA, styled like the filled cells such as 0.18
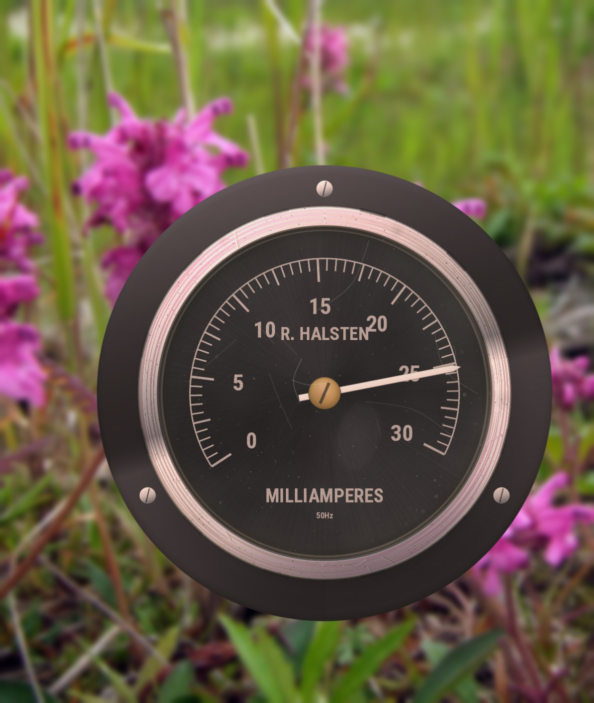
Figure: 25.25
